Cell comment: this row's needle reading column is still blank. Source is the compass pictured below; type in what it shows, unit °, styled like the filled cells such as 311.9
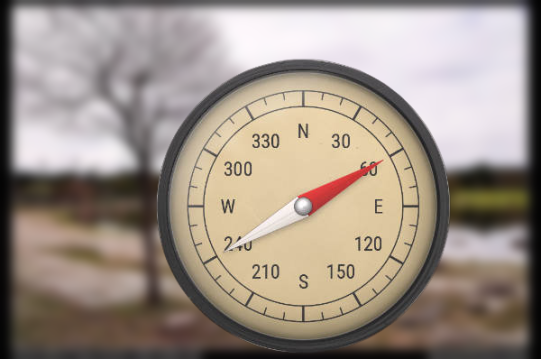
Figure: 60
